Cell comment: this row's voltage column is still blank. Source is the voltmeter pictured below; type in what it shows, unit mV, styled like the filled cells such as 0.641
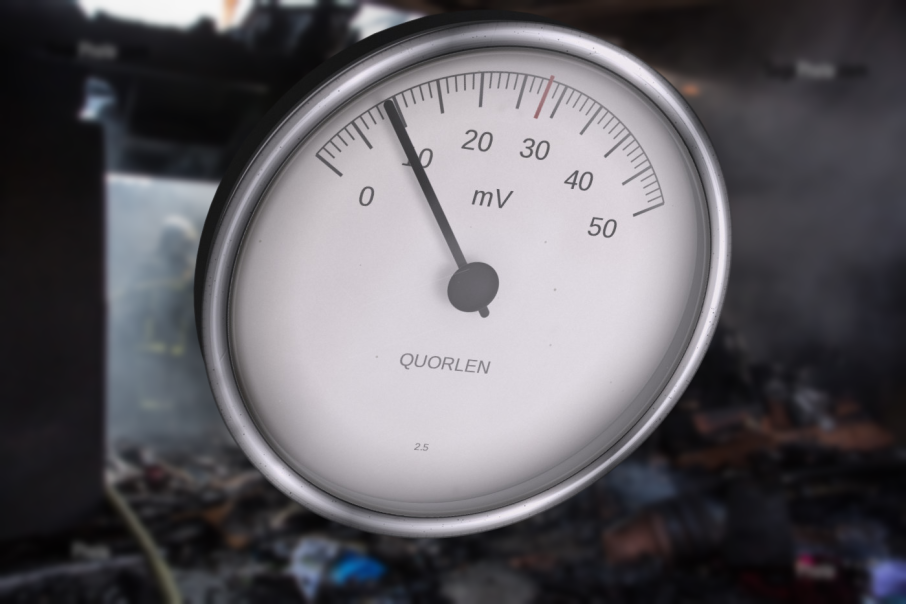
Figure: 9
